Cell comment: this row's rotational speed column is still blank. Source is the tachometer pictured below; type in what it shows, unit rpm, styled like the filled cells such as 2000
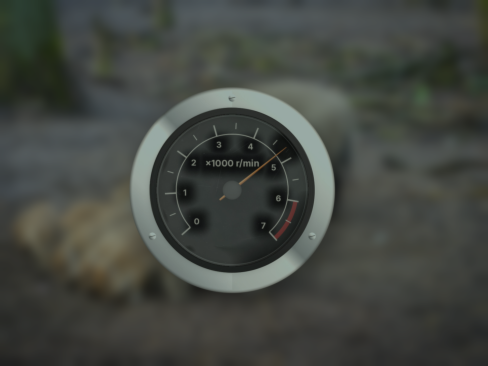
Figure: 4750
